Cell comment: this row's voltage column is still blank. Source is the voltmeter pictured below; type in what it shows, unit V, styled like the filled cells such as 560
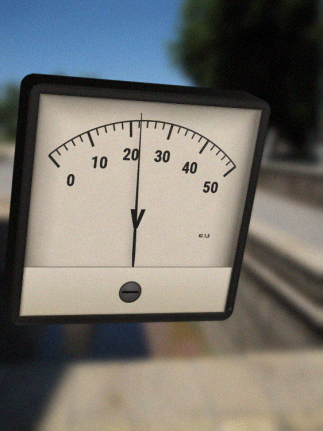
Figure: 22
